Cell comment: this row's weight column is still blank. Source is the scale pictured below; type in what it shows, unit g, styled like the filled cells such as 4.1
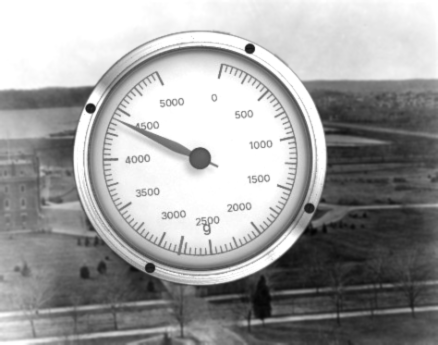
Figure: 4400
